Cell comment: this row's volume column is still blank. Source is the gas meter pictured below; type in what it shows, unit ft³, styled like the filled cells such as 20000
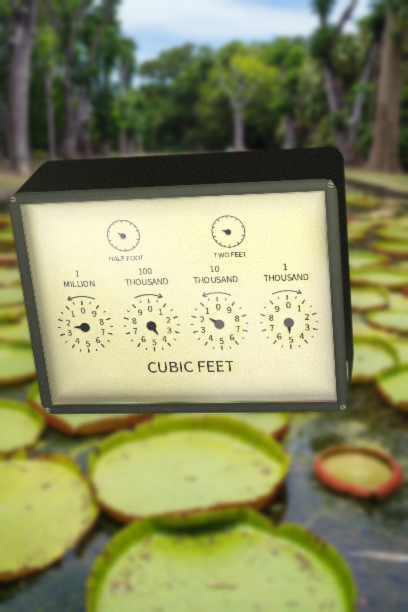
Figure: 241500
